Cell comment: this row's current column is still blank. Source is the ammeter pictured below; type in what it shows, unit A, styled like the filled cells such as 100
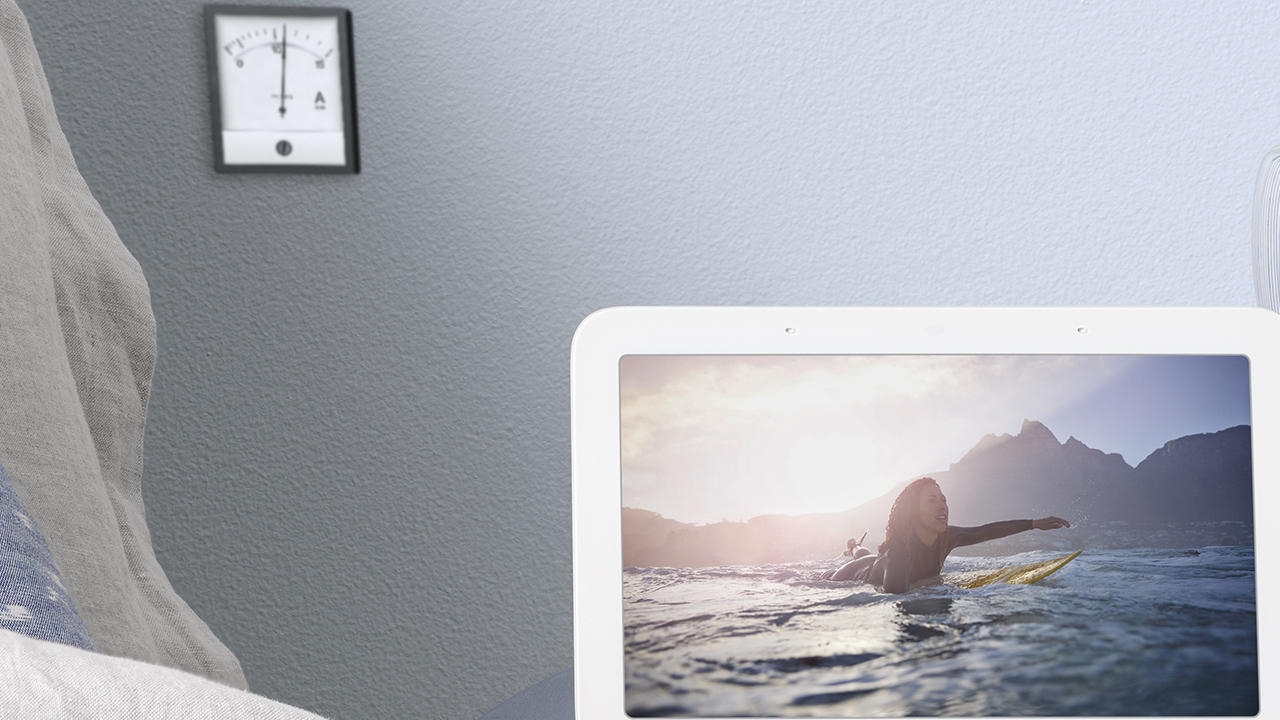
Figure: 11
